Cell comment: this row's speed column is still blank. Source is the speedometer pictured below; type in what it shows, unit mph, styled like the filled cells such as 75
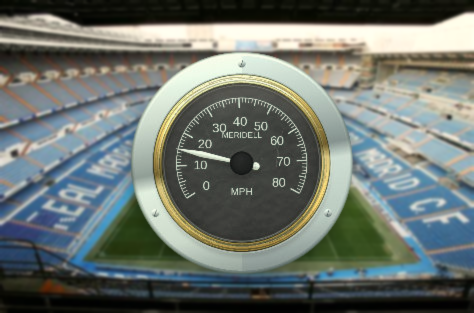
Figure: 15
